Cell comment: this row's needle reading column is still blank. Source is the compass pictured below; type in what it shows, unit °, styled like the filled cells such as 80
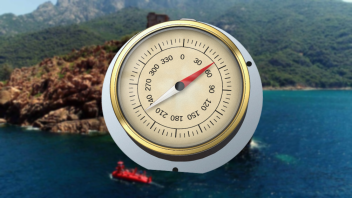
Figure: 50
